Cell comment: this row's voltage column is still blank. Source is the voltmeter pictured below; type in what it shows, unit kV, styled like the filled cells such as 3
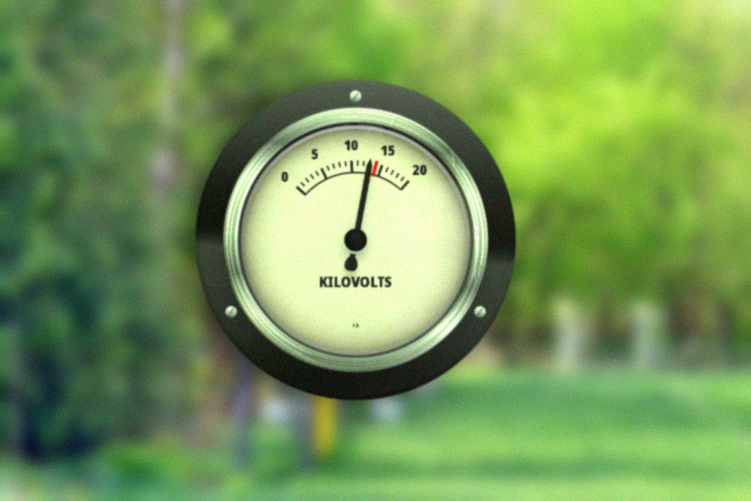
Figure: 13
